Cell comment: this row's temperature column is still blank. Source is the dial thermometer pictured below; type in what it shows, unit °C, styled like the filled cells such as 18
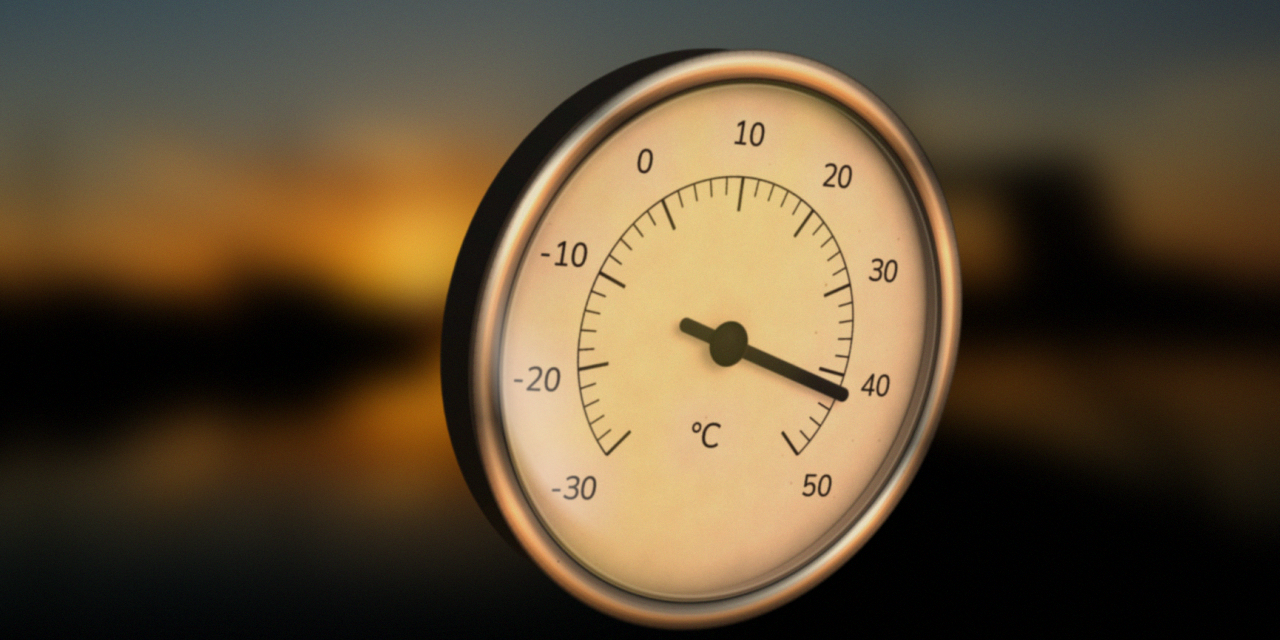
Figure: 42
